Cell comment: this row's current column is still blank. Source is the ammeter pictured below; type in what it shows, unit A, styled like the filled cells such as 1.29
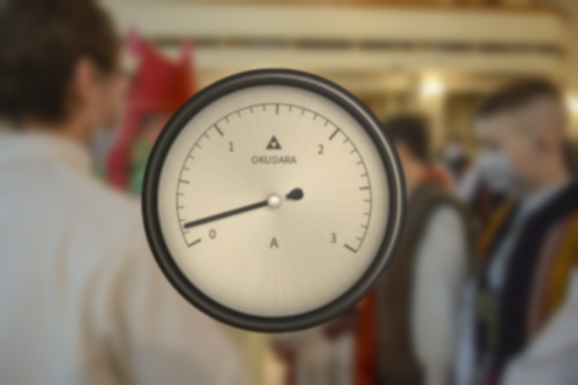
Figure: 0.15
